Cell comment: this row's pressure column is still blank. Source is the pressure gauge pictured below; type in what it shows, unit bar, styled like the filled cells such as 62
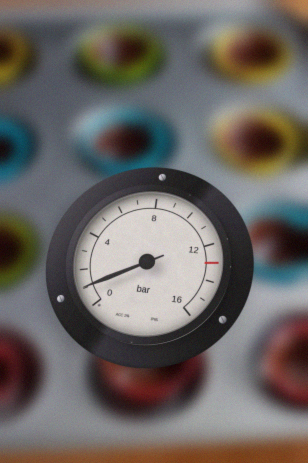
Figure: 1
